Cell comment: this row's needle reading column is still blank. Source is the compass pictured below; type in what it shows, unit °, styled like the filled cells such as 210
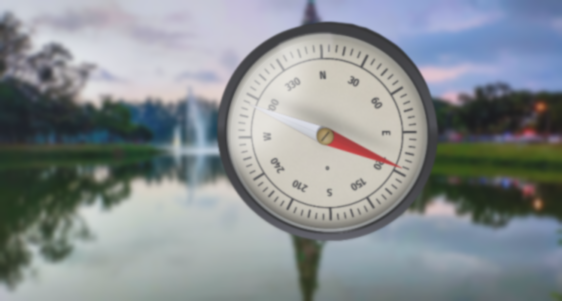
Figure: 115
